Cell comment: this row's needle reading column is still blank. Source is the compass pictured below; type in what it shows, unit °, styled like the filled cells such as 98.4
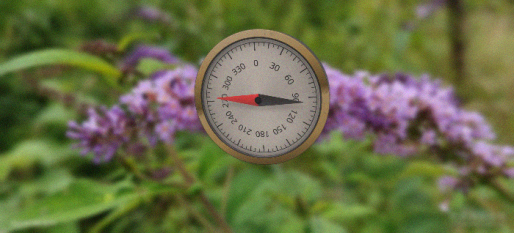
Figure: 275
